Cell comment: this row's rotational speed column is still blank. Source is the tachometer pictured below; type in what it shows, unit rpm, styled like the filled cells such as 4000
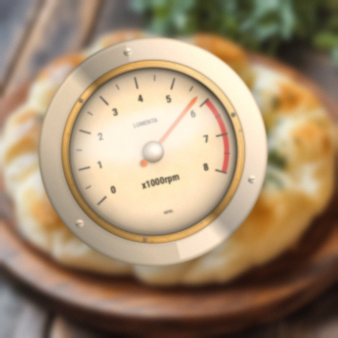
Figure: 5750
